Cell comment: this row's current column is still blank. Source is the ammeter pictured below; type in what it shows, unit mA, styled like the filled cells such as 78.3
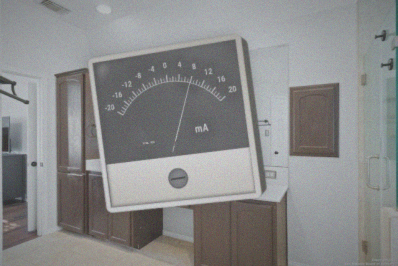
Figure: 8
